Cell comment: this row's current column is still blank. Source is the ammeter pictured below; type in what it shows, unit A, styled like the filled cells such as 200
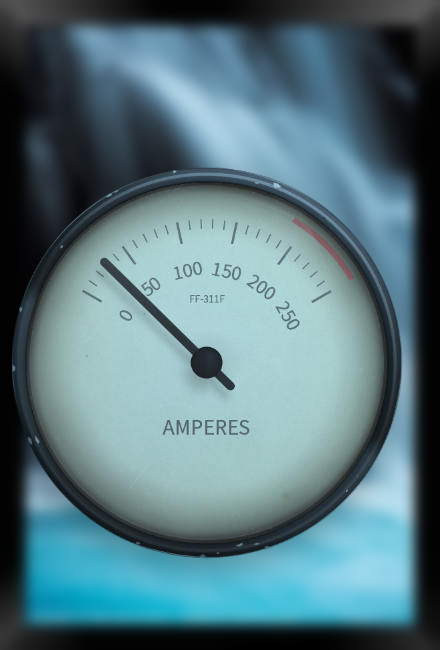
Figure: 30
